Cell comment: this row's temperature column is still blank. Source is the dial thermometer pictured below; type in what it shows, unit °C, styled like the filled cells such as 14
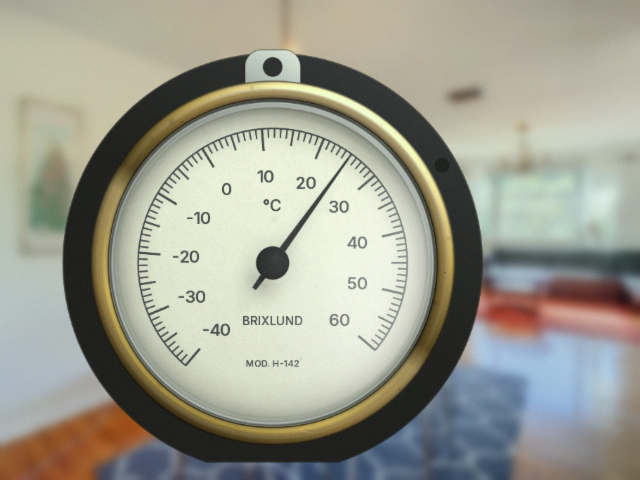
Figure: 25
